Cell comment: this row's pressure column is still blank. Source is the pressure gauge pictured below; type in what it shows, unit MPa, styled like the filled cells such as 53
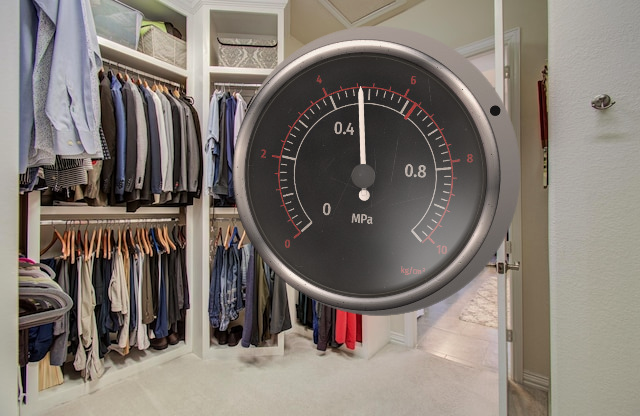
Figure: 0.48
